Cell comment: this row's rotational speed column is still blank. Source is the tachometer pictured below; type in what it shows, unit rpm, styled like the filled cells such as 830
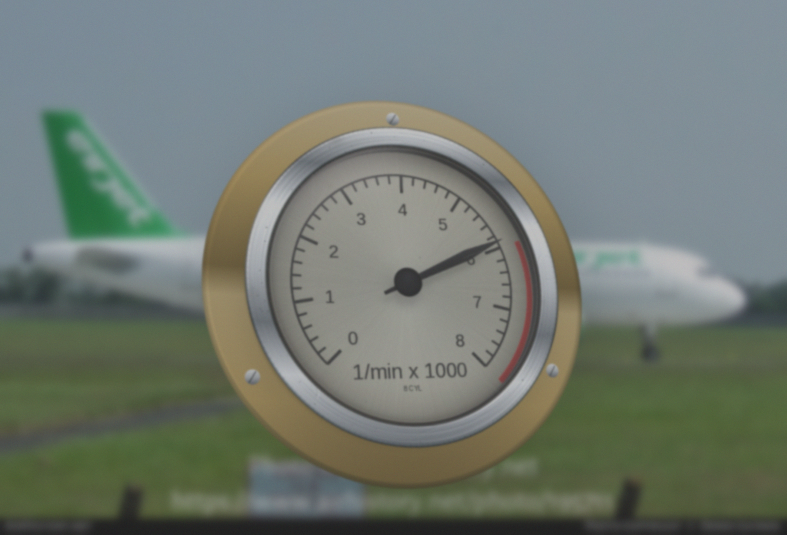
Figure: 5900
